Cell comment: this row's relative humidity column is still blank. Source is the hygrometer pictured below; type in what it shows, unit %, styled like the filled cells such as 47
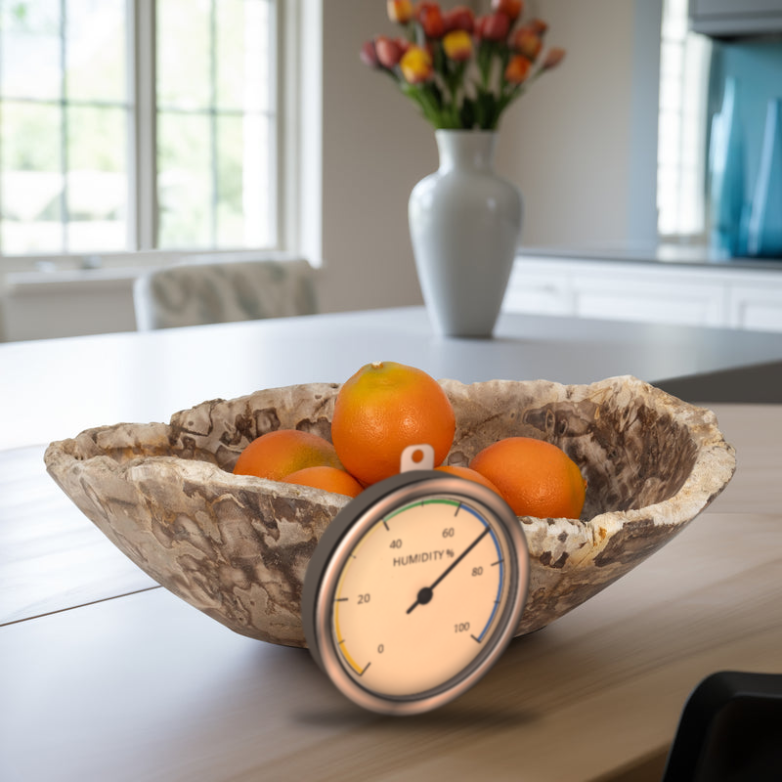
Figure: 70
